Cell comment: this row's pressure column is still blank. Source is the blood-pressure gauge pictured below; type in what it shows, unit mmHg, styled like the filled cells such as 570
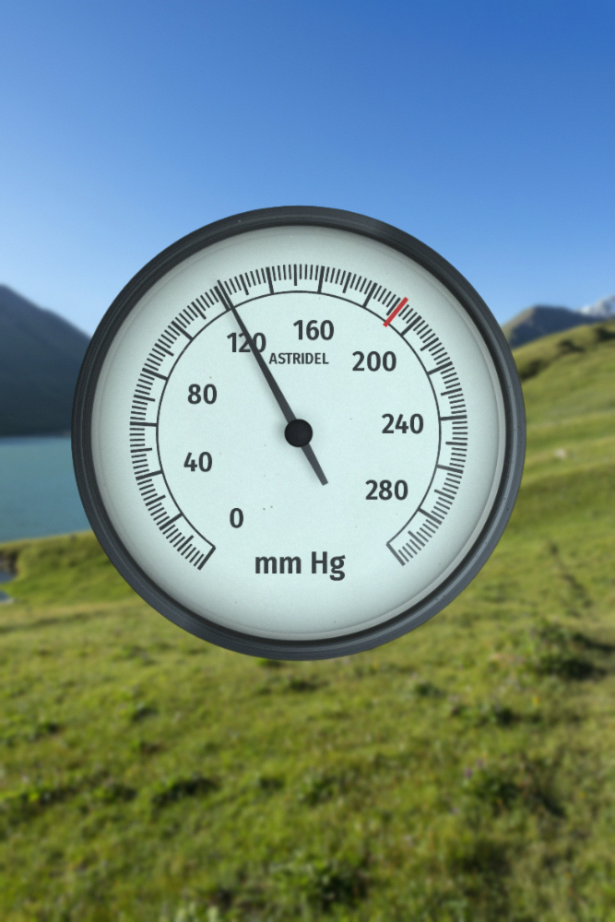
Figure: 122
